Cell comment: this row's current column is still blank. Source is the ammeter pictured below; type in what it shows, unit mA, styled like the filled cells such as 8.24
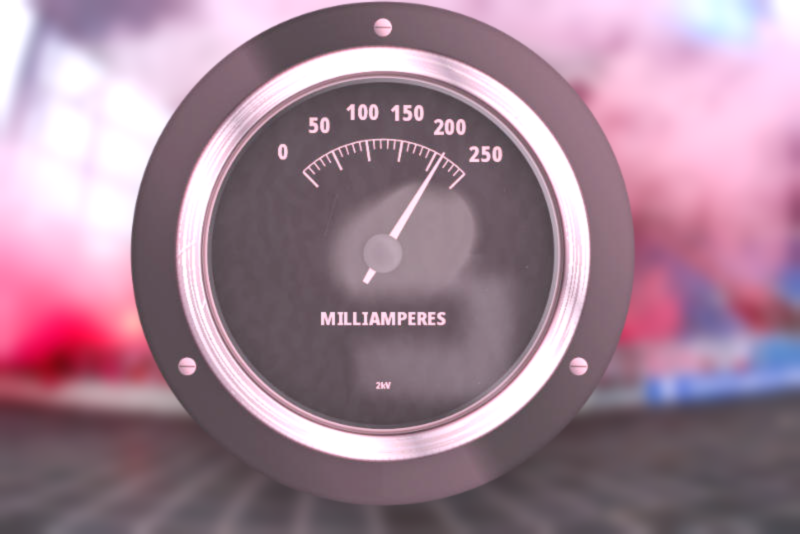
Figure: 210
